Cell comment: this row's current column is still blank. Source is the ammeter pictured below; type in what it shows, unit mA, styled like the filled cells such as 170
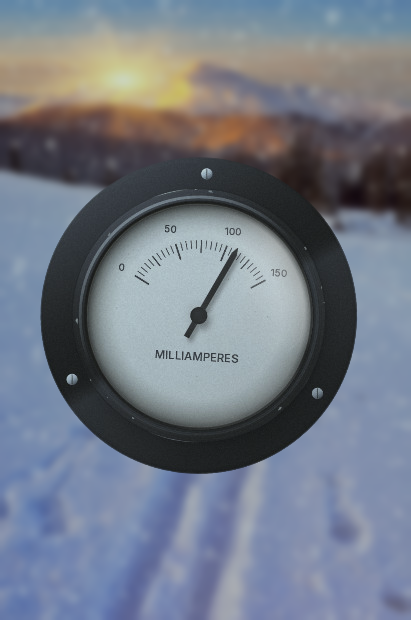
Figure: 110
